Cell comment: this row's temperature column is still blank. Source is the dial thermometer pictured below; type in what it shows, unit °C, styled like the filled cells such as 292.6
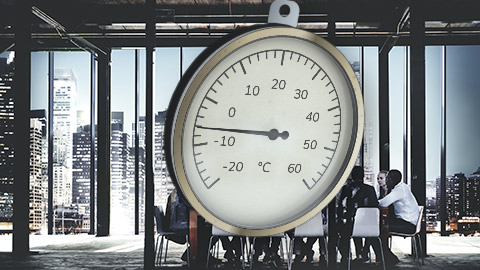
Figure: -6
